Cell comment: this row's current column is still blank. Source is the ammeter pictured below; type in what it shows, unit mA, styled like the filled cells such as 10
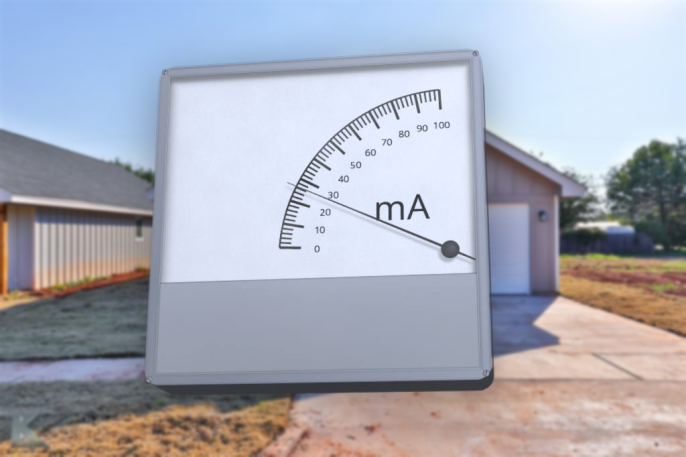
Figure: 26
